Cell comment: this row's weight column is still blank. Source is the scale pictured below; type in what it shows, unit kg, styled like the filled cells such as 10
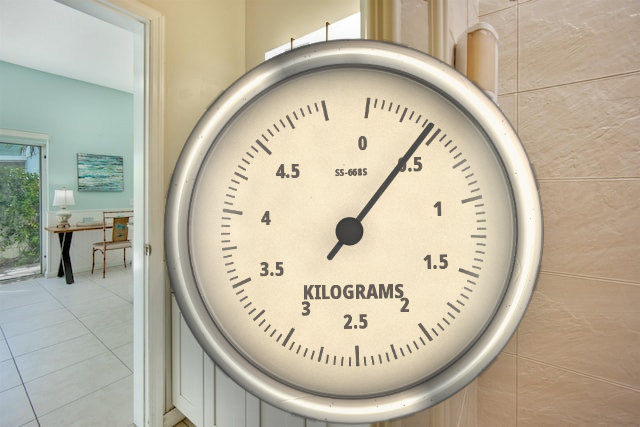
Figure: 0.45
